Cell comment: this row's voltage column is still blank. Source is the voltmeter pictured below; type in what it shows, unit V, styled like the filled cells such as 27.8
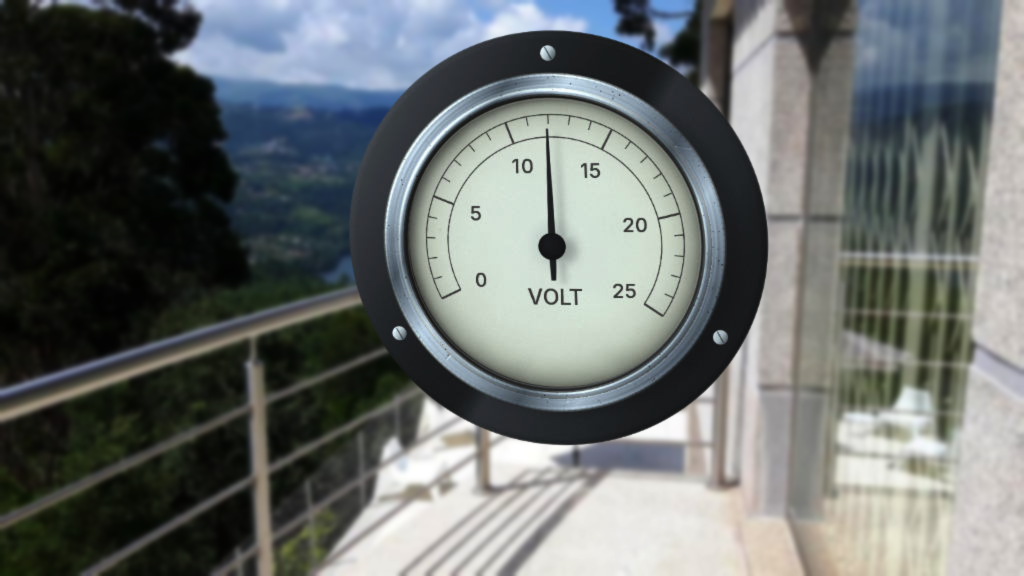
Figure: 12
